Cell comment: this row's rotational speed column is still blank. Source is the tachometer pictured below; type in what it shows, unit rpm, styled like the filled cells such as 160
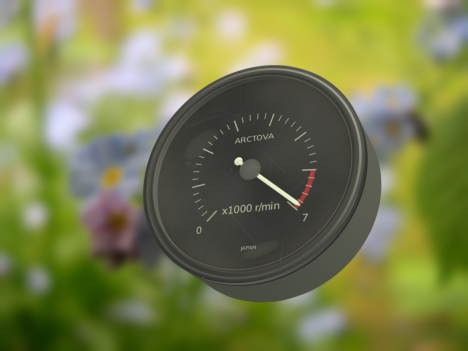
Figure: 6900
